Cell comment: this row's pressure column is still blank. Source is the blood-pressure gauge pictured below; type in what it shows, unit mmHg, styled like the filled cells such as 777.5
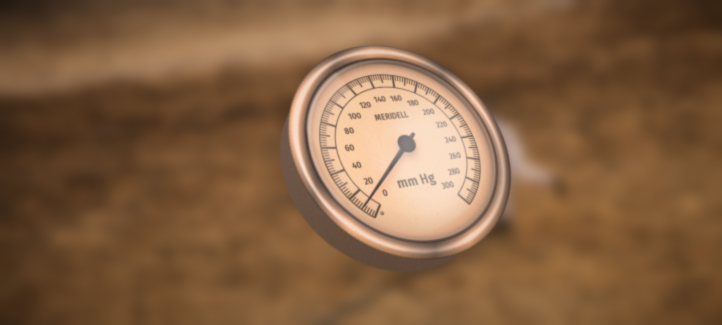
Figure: 10
